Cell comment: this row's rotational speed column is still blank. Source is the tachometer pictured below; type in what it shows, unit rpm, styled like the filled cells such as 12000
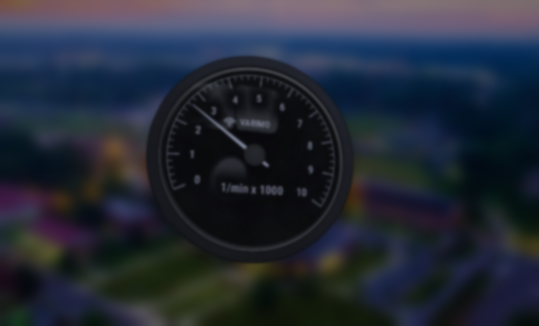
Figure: 2600
